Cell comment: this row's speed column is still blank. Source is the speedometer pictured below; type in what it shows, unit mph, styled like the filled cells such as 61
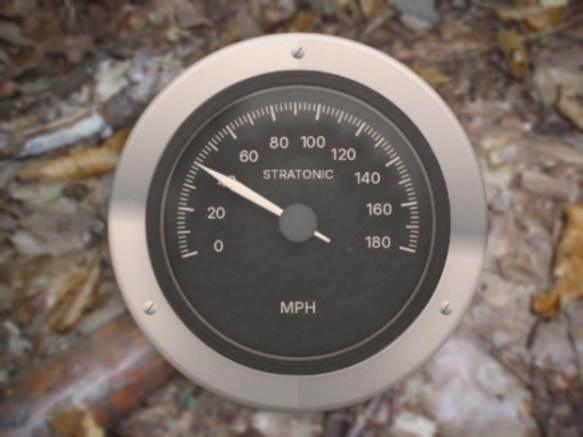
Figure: 40
